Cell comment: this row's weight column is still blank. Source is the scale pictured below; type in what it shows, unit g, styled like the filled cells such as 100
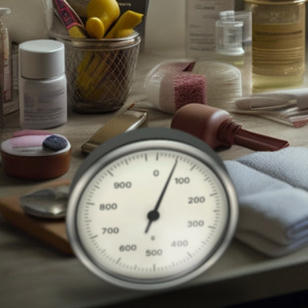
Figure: 50
